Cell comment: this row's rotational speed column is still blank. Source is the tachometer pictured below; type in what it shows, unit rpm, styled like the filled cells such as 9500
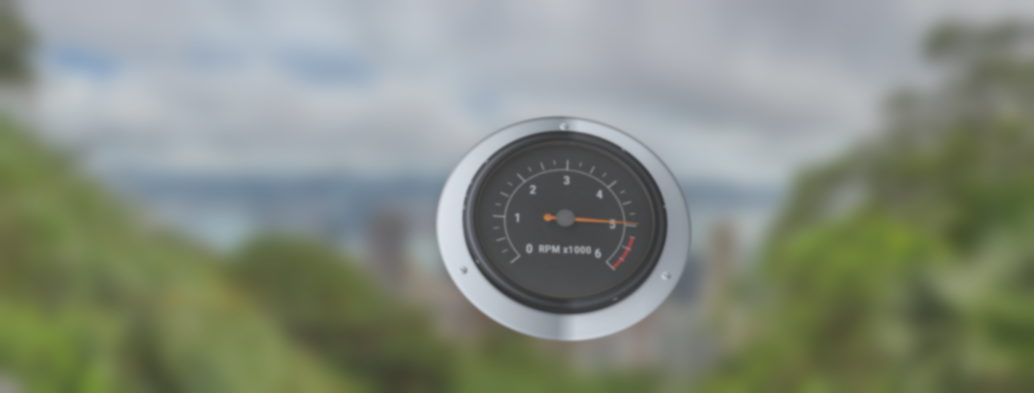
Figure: 5000
